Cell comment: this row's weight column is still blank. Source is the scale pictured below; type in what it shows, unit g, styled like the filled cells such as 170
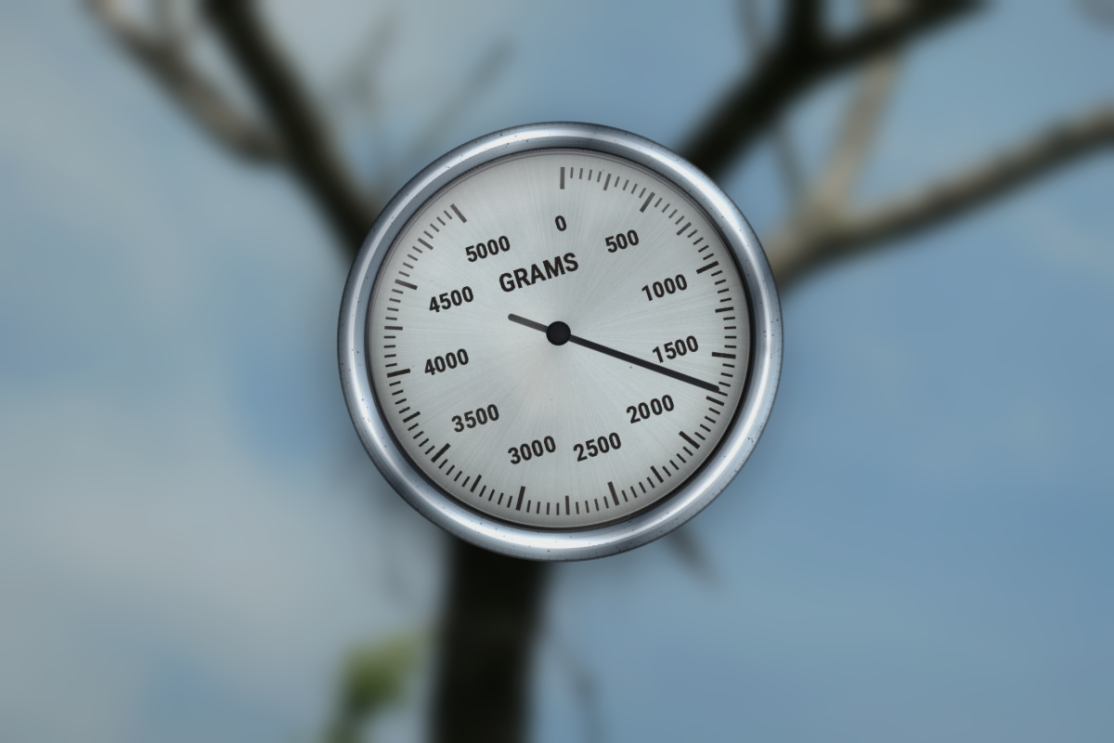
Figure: 1700
